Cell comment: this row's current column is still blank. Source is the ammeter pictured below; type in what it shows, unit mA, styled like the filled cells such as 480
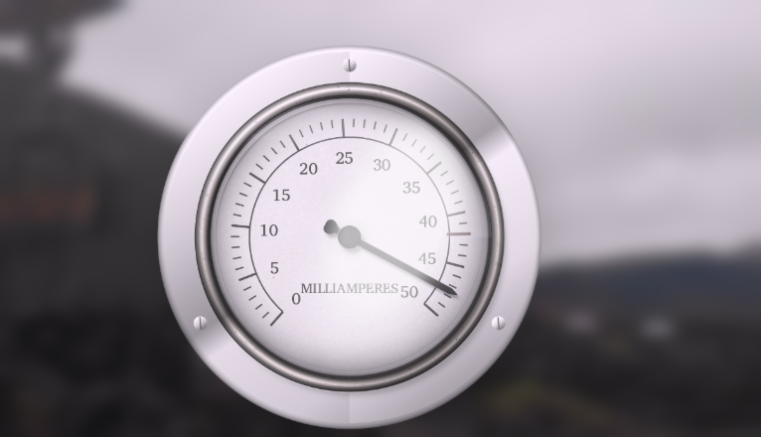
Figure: 47.5
